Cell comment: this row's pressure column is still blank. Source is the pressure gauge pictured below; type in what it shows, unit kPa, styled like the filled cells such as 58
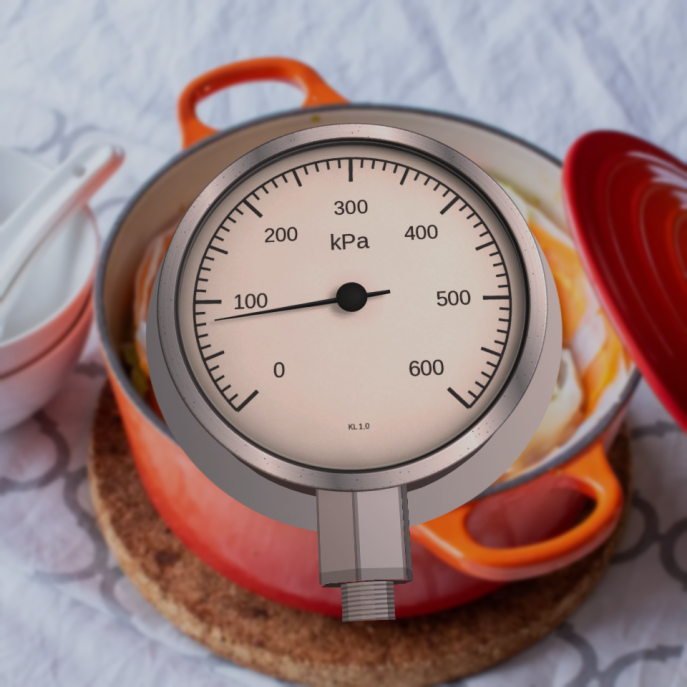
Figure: 80
